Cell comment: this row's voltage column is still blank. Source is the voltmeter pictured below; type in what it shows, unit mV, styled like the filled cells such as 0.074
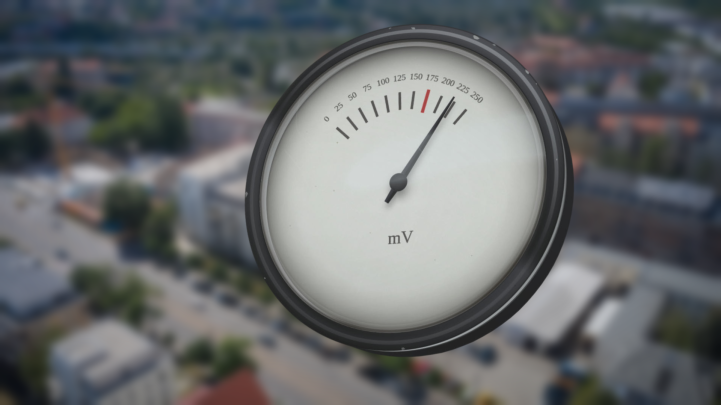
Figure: 225
